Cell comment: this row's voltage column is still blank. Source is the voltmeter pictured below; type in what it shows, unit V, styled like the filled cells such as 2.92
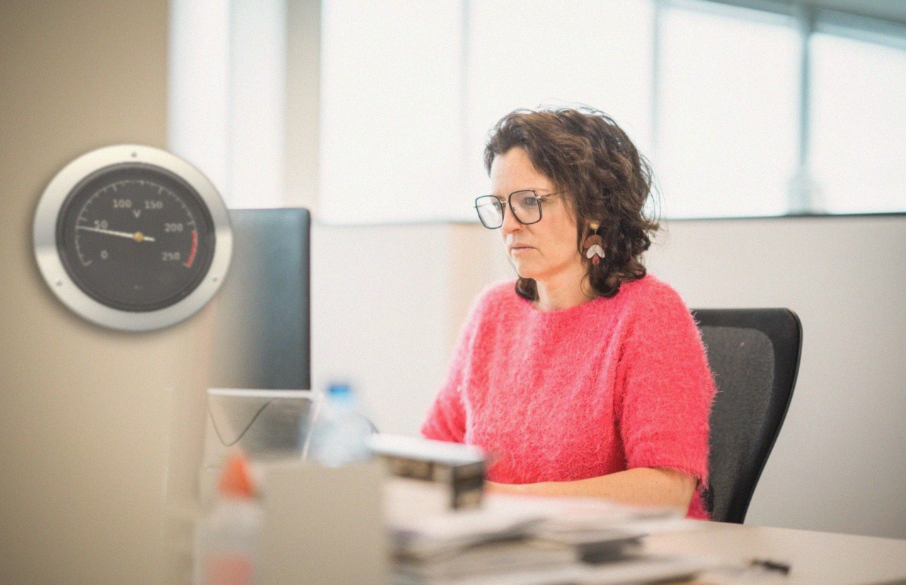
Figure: 40
